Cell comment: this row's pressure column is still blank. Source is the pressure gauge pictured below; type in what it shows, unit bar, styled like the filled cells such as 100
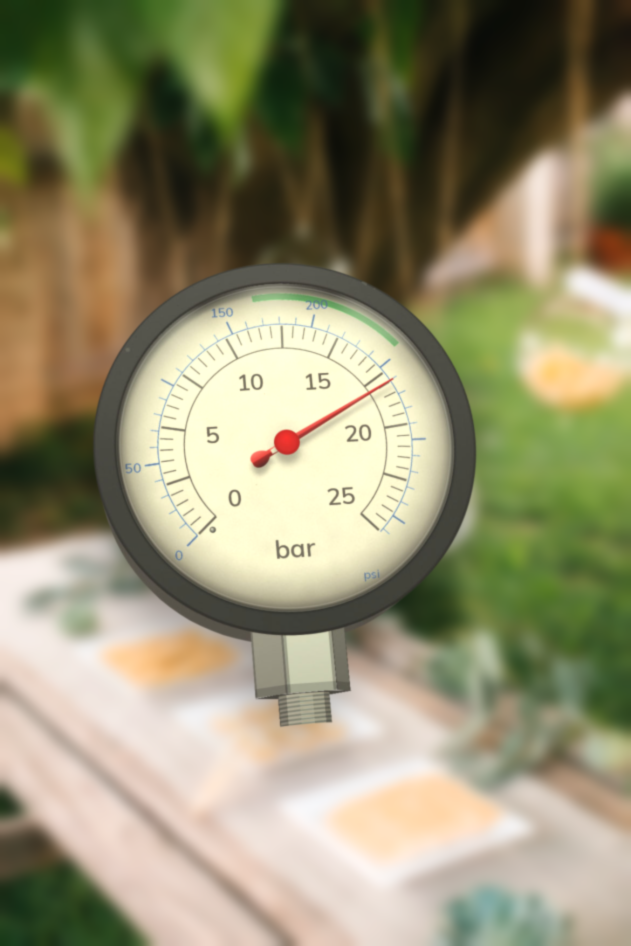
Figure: 18
